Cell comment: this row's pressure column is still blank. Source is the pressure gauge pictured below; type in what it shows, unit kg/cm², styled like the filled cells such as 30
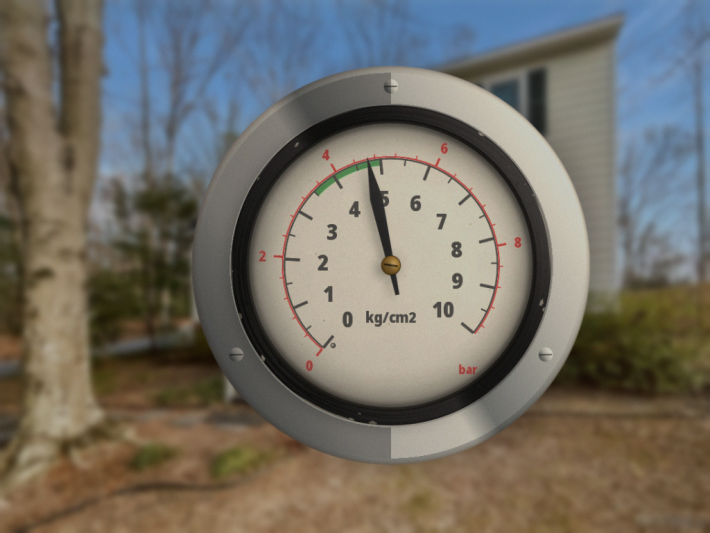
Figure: 4.75
